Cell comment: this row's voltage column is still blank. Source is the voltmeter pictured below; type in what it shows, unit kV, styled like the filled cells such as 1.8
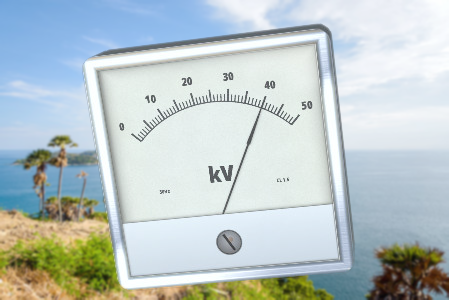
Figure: 40
